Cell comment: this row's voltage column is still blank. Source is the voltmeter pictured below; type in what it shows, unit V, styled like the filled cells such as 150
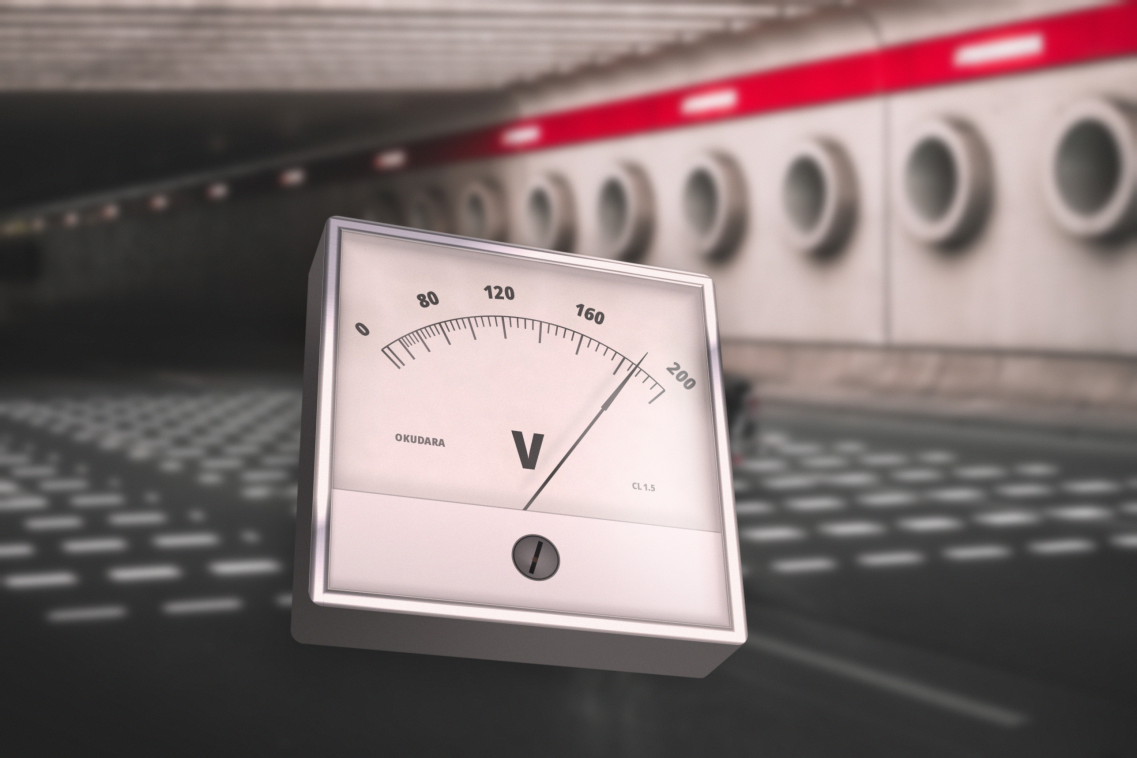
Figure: 186
